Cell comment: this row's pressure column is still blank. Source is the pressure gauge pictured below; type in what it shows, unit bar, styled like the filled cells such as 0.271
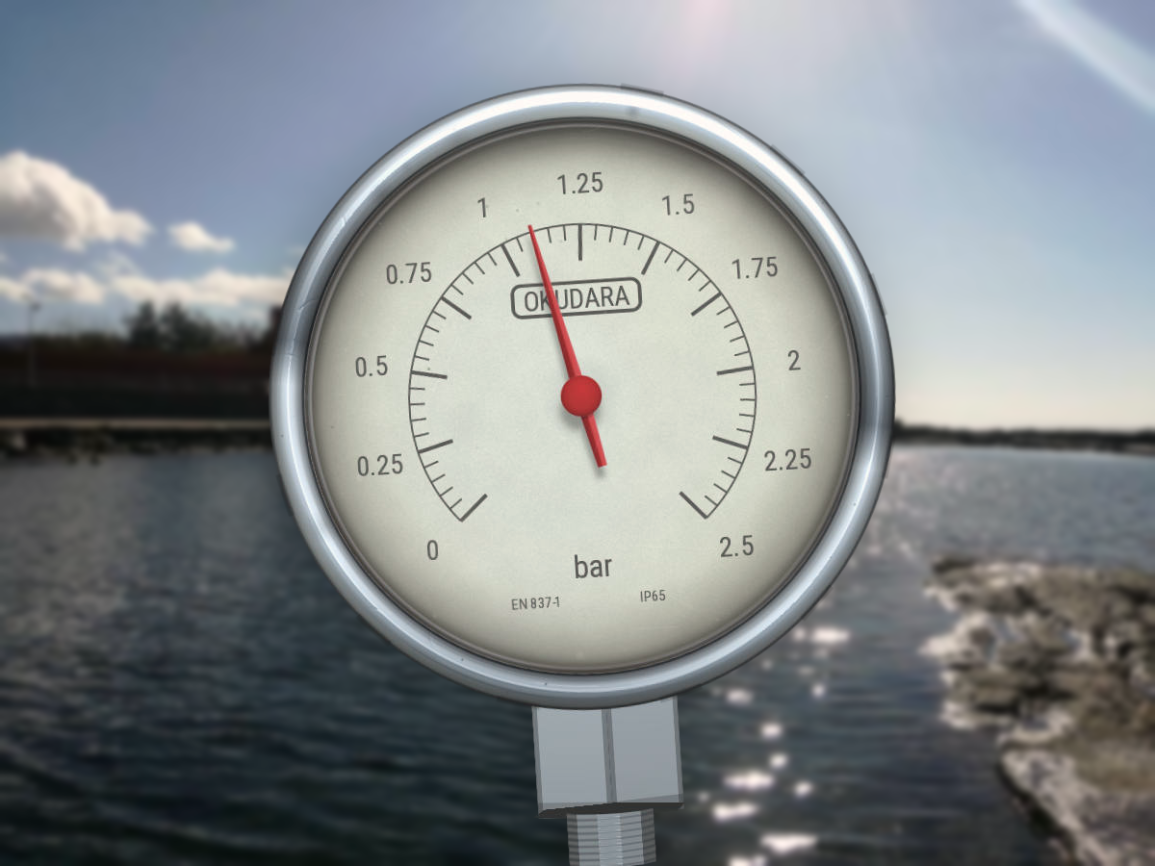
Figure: 1.1
